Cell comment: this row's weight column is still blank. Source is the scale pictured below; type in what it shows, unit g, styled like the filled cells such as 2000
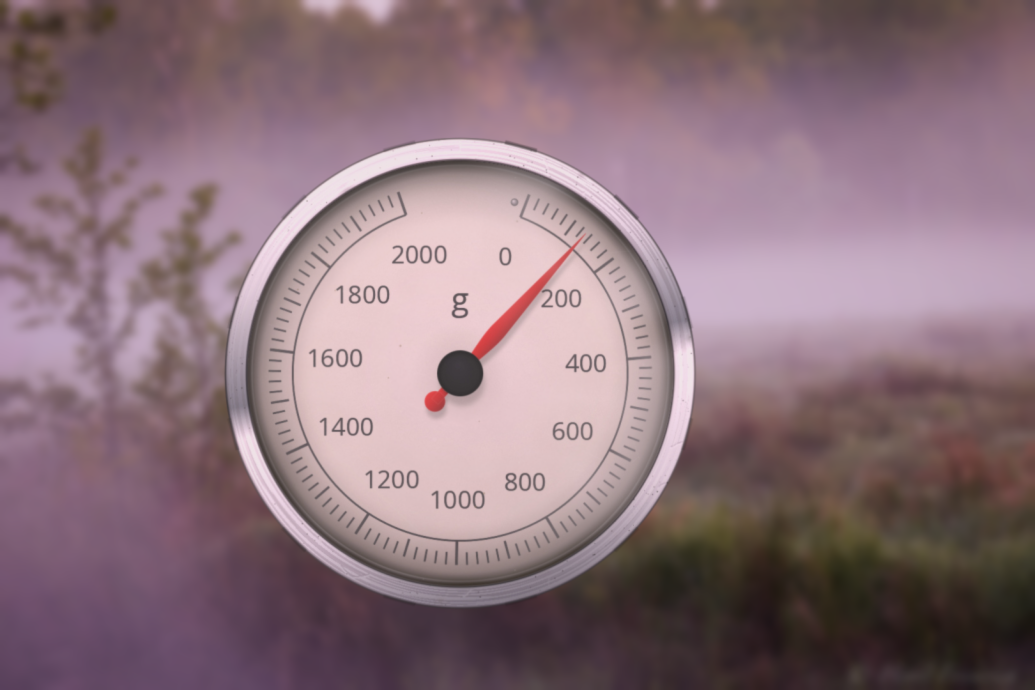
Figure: 130
